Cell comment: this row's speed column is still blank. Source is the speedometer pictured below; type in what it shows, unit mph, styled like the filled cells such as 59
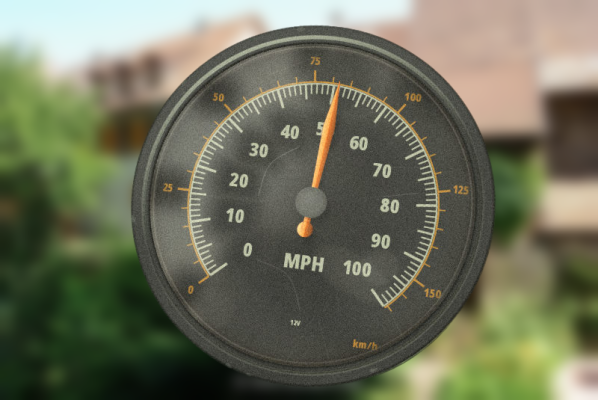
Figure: 51
